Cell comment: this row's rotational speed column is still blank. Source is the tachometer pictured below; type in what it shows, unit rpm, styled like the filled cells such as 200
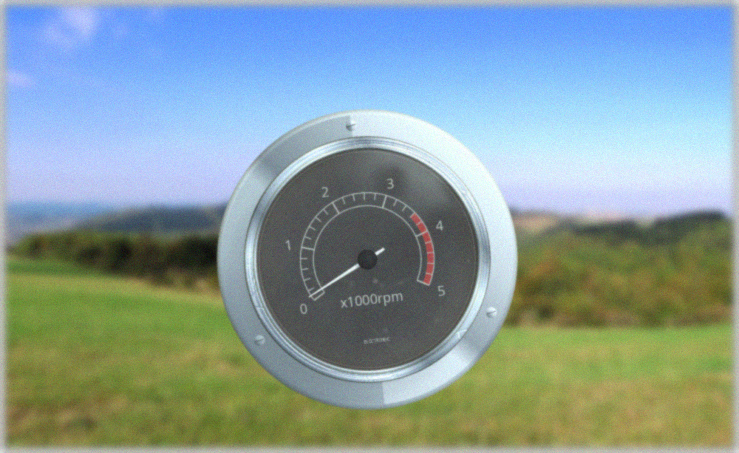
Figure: 100
